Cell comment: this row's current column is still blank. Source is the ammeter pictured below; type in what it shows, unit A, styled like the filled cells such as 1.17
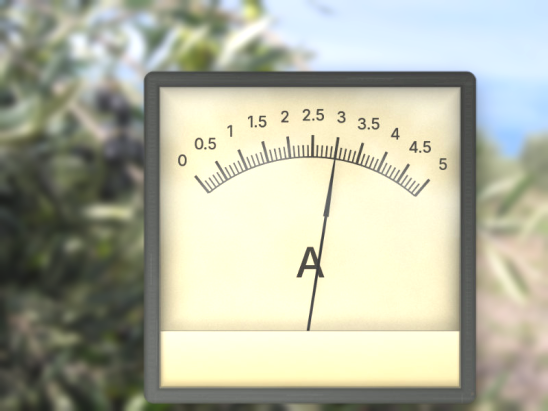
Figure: 3
